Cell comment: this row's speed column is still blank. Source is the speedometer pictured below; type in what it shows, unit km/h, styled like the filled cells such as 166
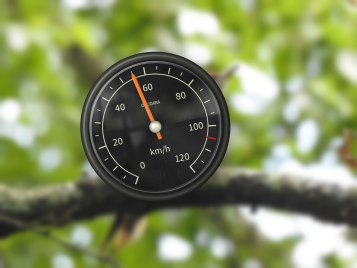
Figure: 55
